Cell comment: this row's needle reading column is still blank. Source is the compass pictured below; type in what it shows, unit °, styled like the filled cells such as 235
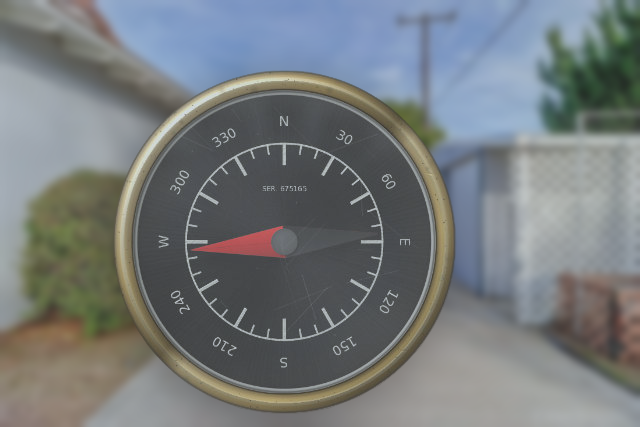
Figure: 265
